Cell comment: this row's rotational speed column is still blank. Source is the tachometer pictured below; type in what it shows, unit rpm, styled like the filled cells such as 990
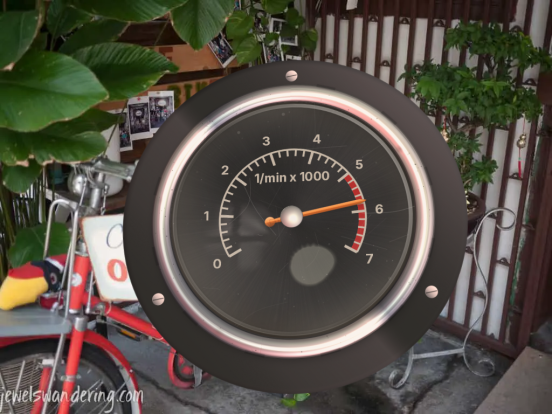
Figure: 5800
